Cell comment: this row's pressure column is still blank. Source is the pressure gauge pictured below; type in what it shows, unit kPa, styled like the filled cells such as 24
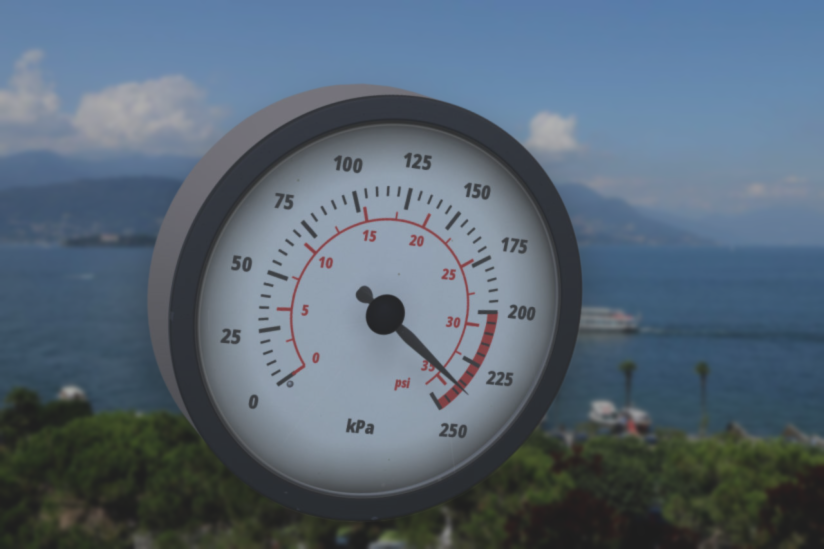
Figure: 237.5
